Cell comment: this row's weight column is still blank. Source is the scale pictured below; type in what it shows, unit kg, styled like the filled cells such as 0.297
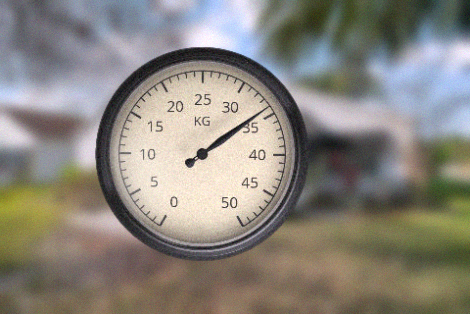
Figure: 34
